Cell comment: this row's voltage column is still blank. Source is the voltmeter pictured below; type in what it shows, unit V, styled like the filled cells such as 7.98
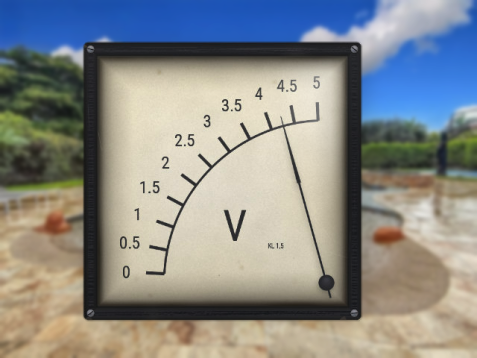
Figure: 4.25
